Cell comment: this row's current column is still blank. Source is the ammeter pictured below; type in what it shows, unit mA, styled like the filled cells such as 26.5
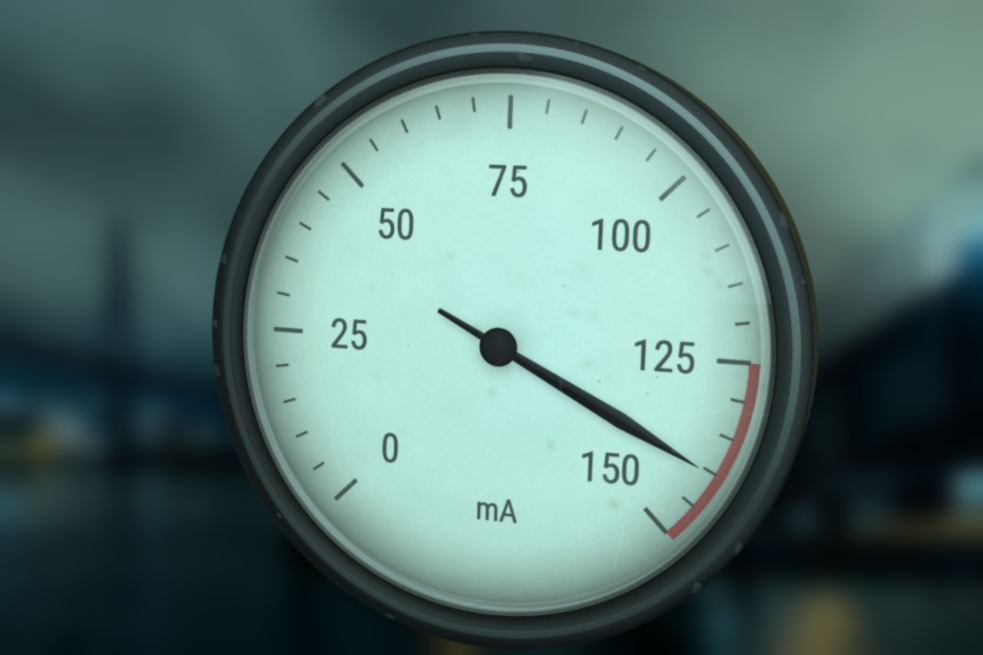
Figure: 140
